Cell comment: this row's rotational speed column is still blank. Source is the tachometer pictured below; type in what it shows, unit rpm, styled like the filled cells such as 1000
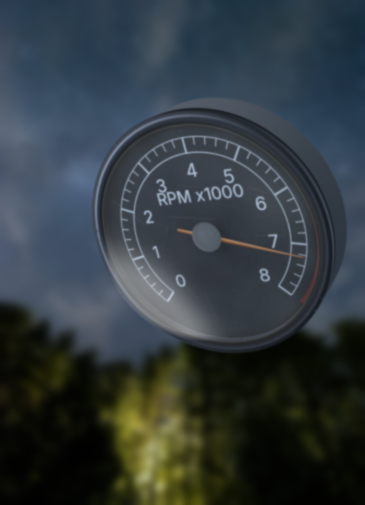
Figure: 7200
